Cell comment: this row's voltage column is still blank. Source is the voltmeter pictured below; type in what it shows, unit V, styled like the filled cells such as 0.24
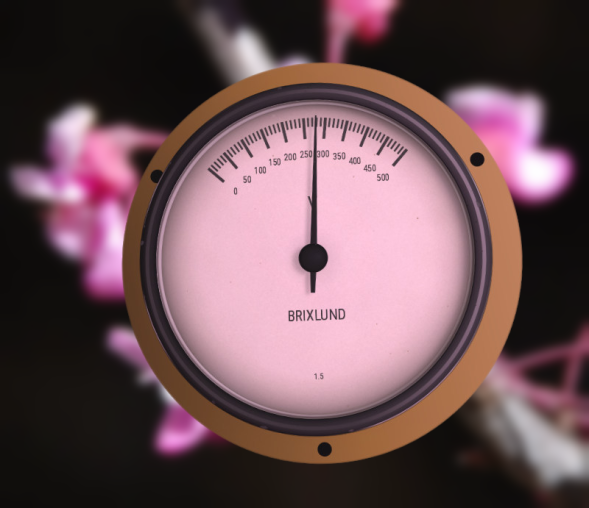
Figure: 280
